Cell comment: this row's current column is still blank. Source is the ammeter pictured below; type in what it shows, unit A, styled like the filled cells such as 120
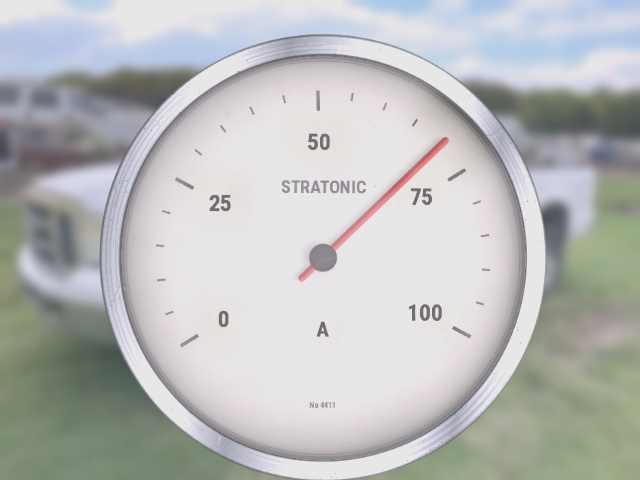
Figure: 70
